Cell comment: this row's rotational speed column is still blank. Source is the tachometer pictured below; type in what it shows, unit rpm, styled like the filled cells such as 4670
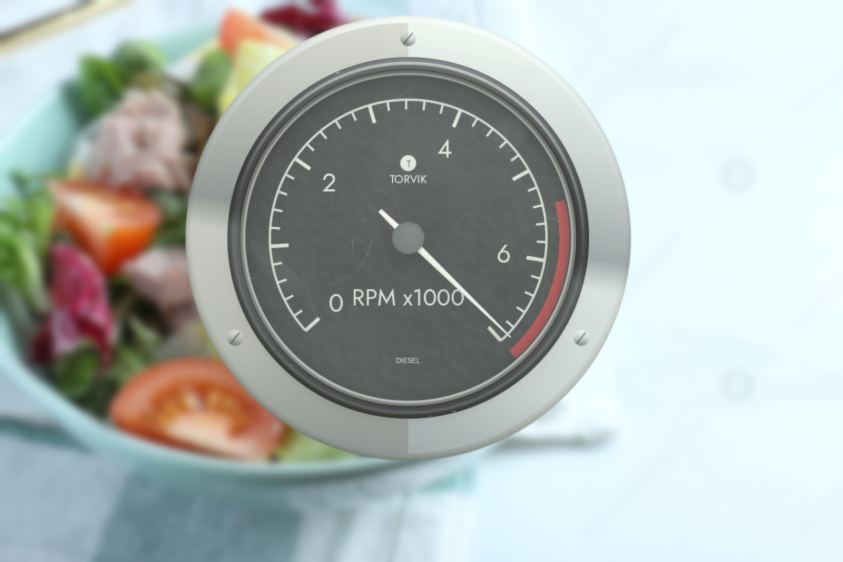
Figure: 6900
